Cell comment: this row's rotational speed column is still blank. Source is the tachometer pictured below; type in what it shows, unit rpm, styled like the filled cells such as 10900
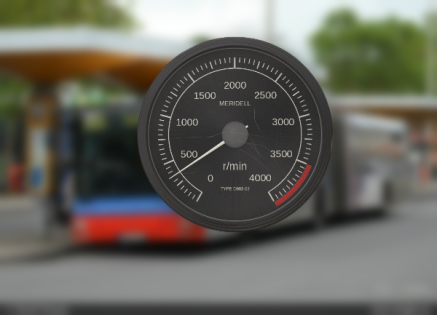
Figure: 350
